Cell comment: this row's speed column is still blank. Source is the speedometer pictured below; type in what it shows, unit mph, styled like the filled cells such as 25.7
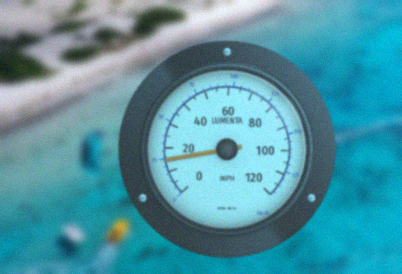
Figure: 15
